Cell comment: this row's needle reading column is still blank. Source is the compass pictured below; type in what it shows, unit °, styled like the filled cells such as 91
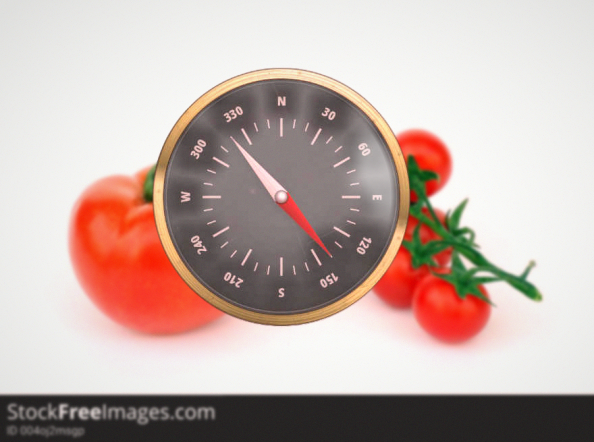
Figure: 140
